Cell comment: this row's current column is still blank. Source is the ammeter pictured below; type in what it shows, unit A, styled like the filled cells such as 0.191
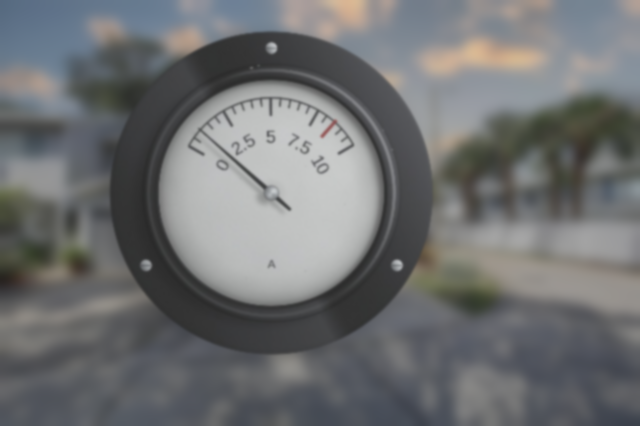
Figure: 1
